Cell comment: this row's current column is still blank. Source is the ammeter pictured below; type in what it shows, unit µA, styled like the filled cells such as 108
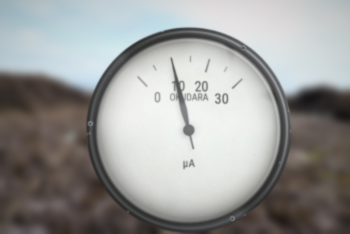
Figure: 10
